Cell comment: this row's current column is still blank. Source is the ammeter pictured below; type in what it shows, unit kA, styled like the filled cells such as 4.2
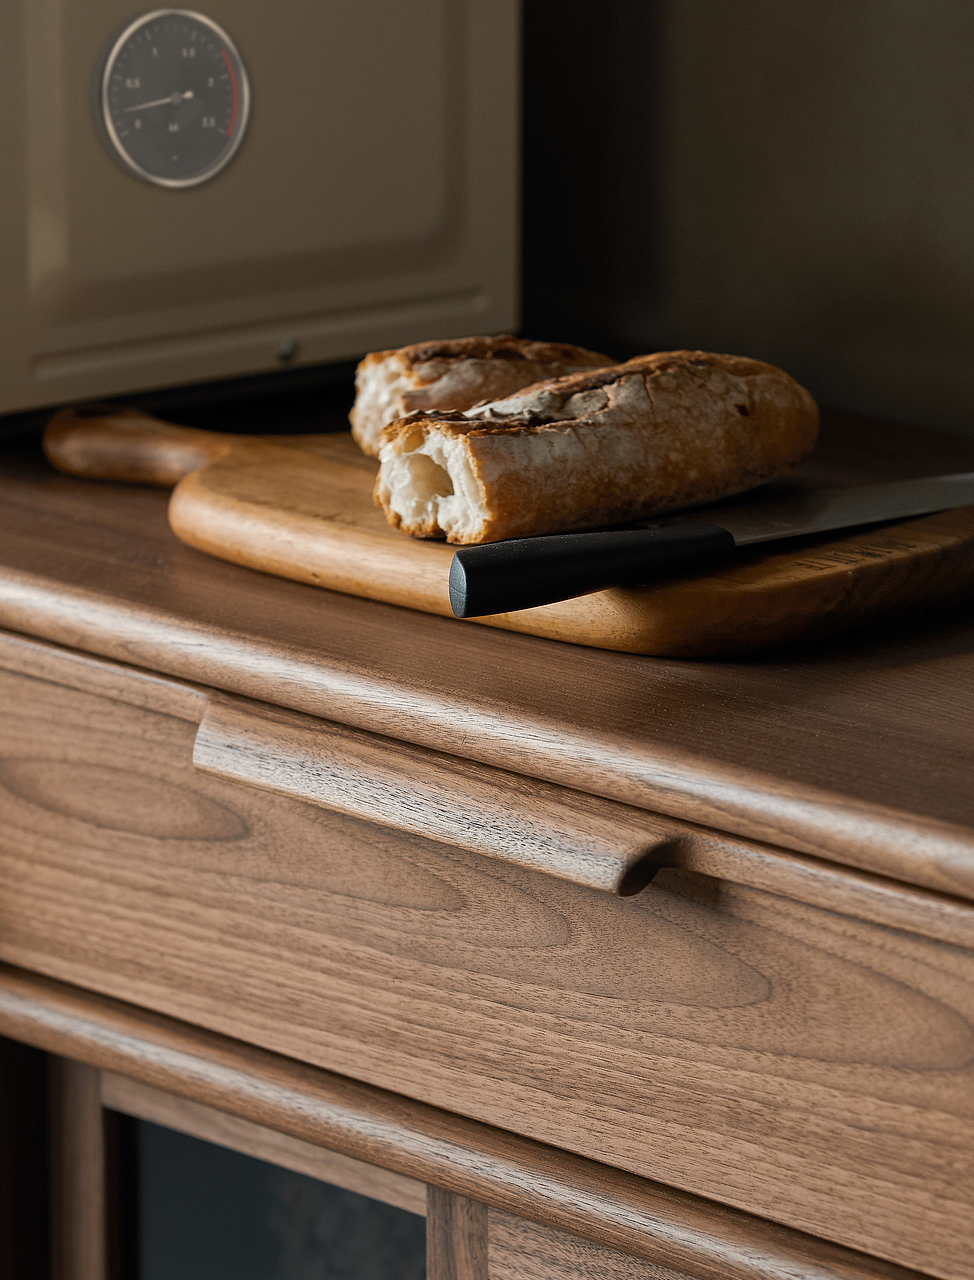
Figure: 0.2
